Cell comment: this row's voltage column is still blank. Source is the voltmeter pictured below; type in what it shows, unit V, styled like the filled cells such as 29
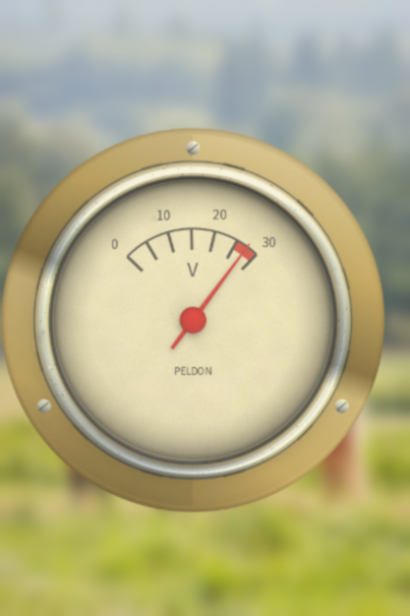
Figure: 27.5
